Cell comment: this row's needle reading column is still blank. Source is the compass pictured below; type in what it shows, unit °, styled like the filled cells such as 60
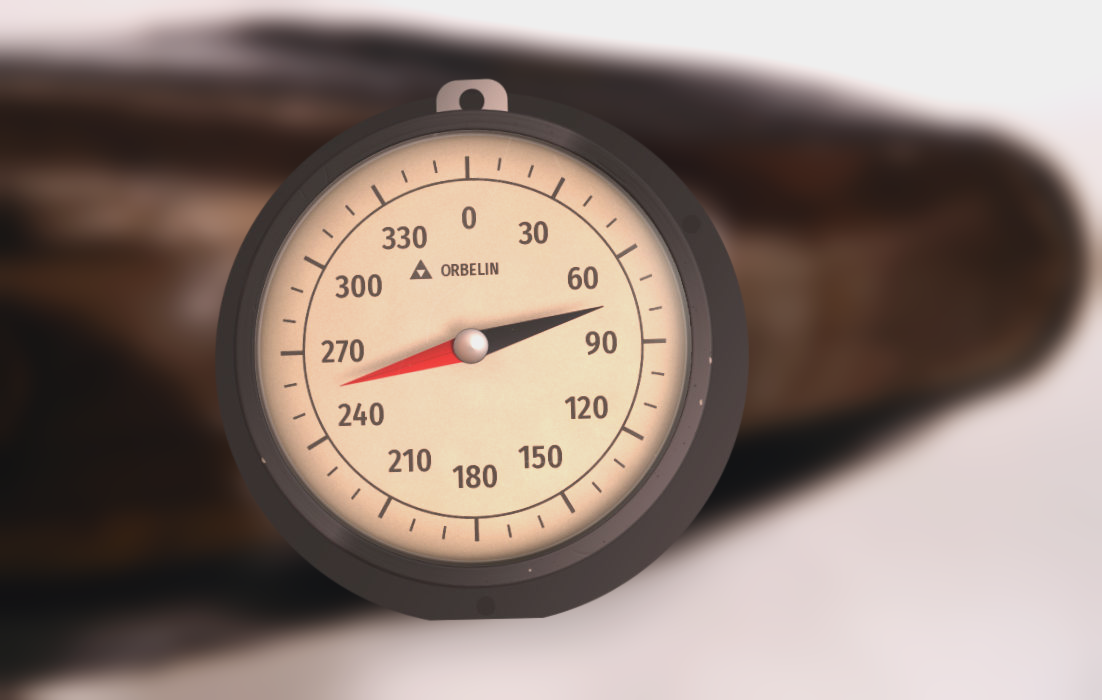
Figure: 255
